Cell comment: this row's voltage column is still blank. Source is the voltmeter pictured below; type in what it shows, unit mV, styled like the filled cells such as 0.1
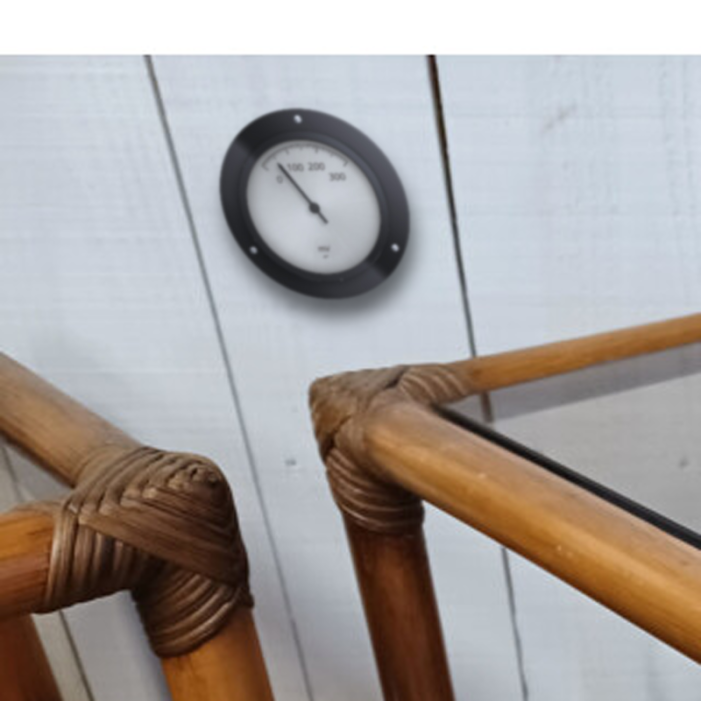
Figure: 50
